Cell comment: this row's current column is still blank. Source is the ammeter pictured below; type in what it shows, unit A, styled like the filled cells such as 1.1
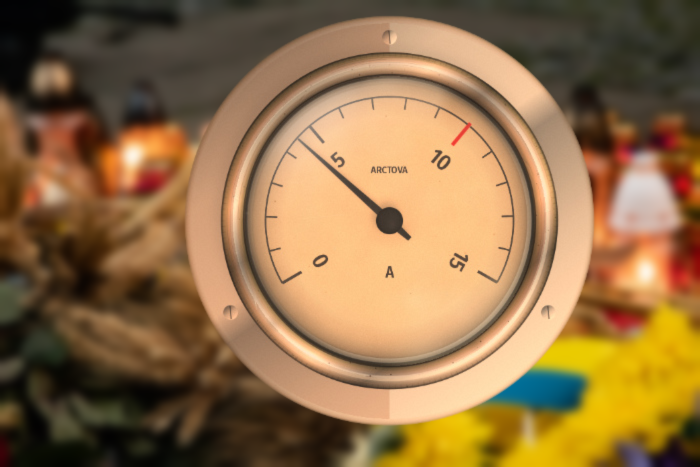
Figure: 4.5
